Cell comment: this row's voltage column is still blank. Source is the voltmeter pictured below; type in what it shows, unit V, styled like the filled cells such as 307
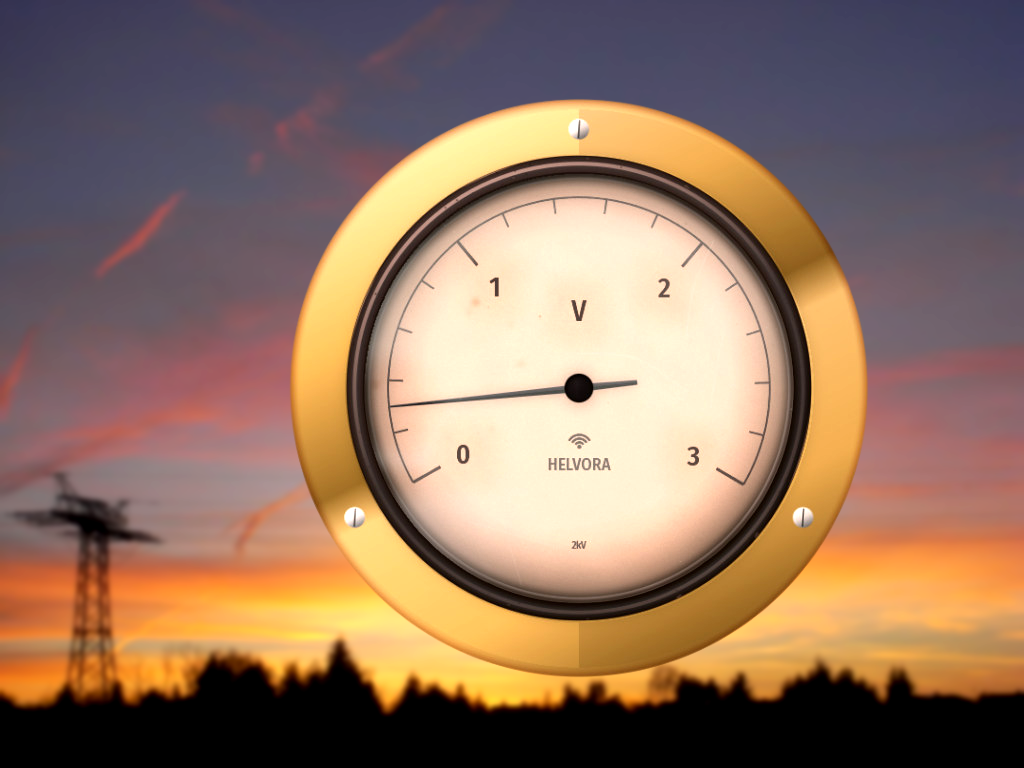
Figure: 0.3
